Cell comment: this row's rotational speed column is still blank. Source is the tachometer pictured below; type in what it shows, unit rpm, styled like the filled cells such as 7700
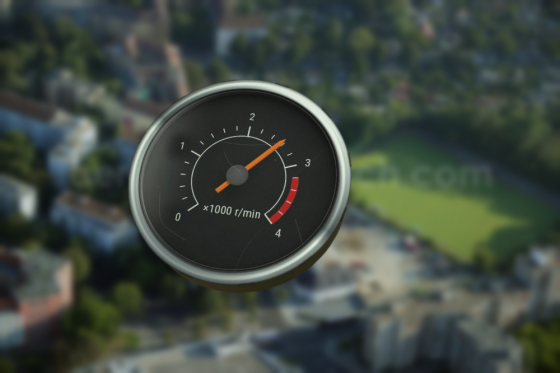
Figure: 2600
